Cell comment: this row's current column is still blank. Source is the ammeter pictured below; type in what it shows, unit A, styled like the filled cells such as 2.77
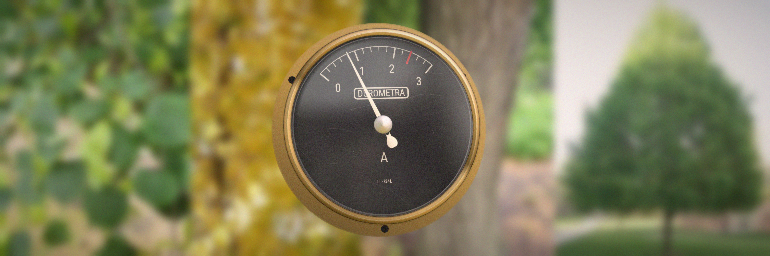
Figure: 0.8
